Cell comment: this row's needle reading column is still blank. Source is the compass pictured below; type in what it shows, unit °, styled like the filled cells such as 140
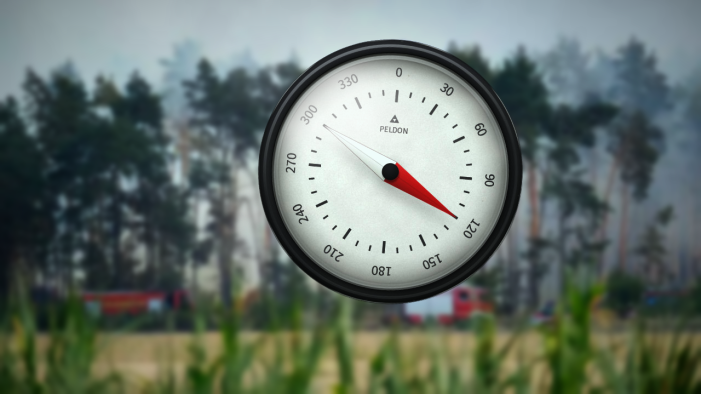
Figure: 120
